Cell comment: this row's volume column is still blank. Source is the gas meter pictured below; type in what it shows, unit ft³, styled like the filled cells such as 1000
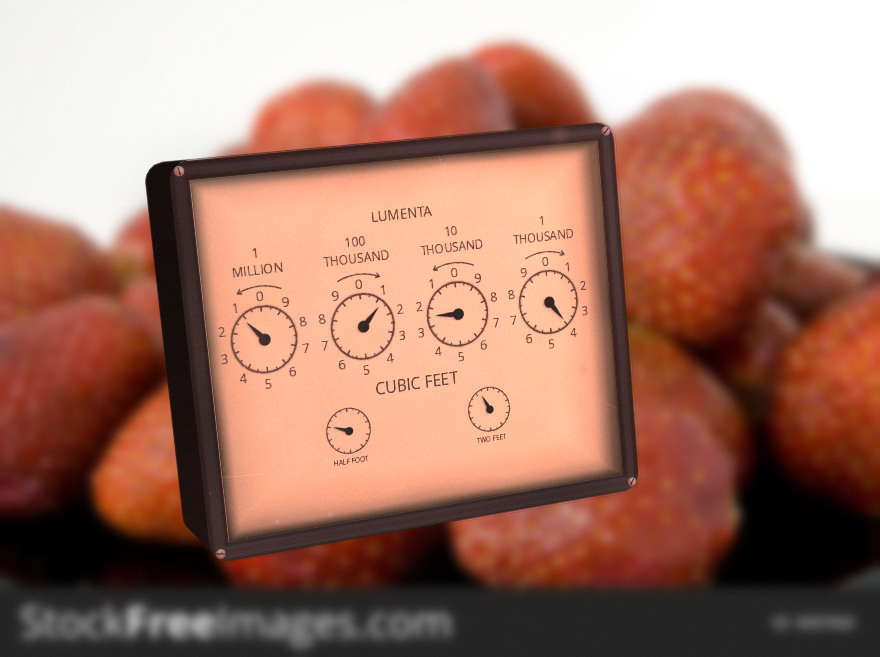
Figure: 112400
